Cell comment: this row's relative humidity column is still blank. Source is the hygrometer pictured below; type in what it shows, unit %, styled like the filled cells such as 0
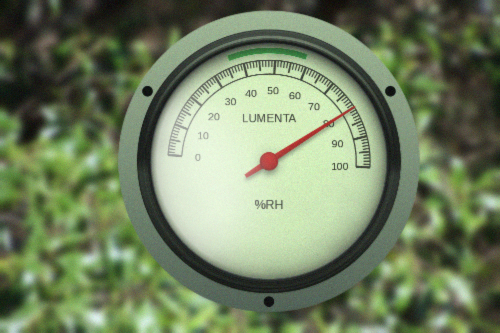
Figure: 80
